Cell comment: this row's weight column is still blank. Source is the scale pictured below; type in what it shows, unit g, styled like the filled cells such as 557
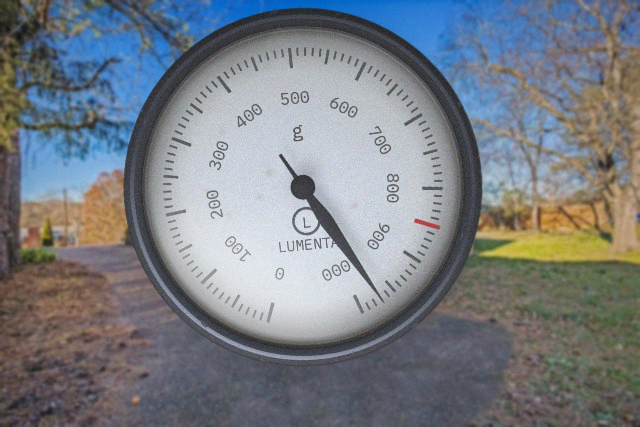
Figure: 970
